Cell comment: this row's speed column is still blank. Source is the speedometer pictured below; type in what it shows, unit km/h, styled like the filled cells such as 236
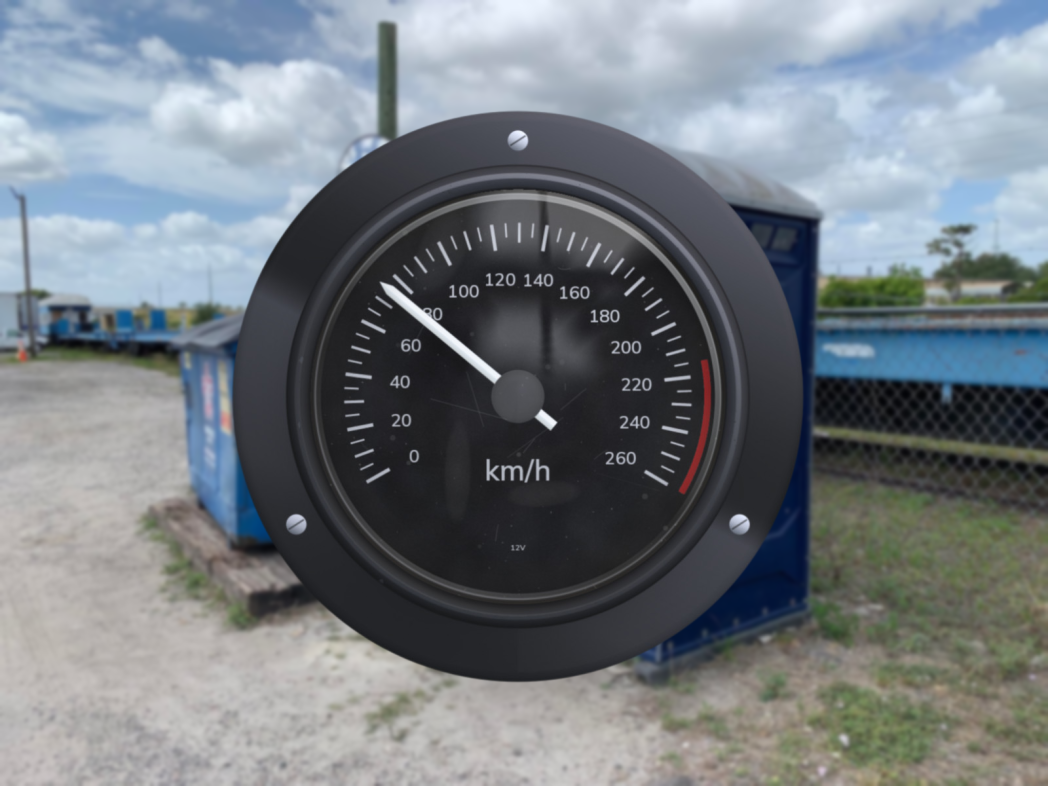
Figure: 75
